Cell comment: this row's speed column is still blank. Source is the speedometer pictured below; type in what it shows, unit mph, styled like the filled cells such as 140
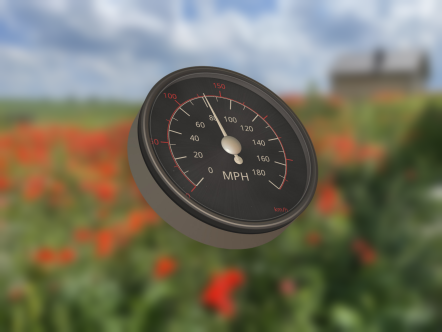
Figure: 80
